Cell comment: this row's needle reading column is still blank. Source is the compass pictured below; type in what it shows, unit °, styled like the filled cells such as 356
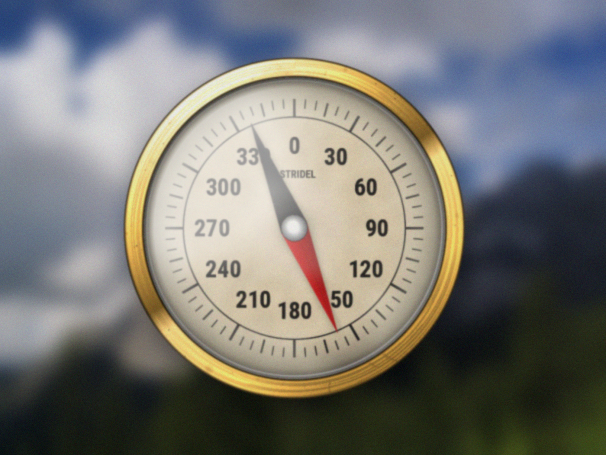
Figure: 157.5
